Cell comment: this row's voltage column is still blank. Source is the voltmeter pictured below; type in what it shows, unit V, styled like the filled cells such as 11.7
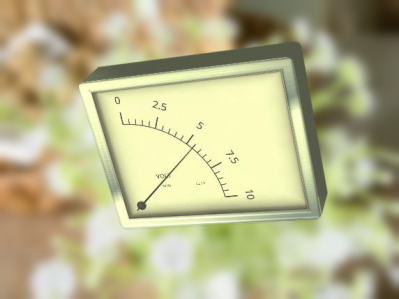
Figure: 5.5
